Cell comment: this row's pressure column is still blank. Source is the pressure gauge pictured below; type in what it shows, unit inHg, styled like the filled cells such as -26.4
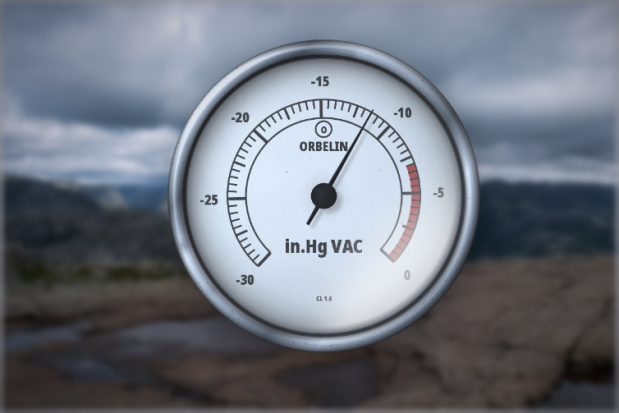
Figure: -11.5
